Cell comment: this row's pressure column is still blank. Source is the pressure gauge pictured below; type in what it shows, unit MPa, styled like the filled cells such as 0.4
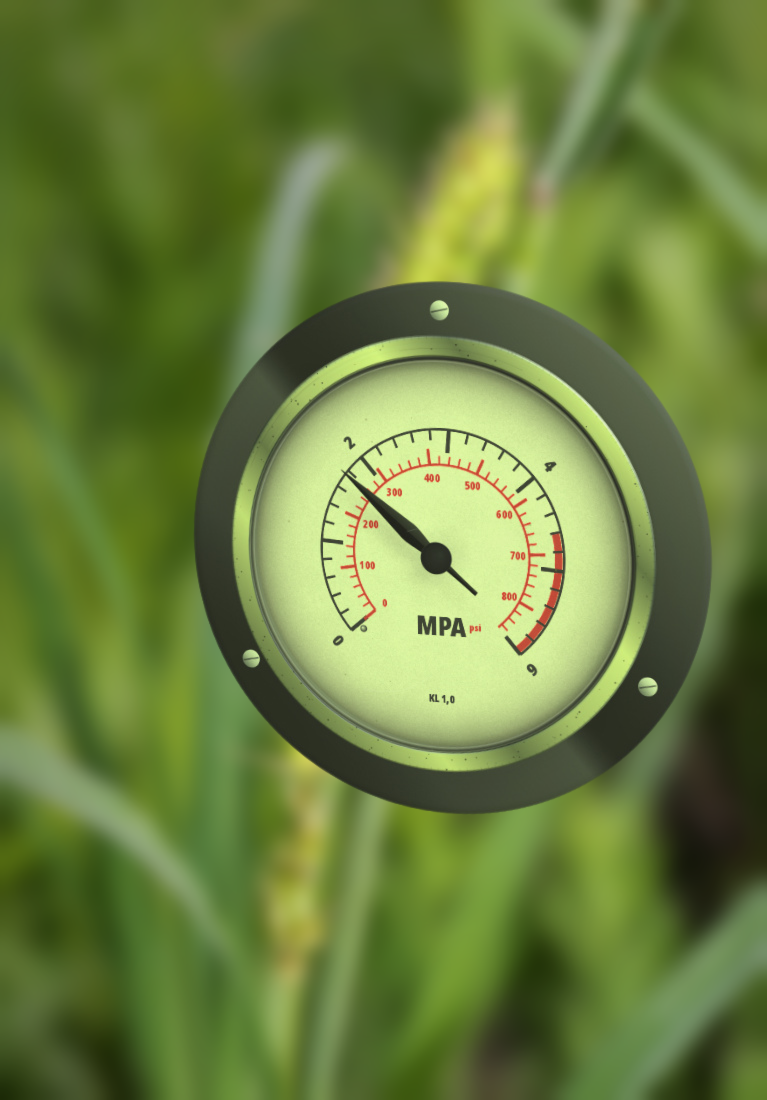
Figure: 1.8
